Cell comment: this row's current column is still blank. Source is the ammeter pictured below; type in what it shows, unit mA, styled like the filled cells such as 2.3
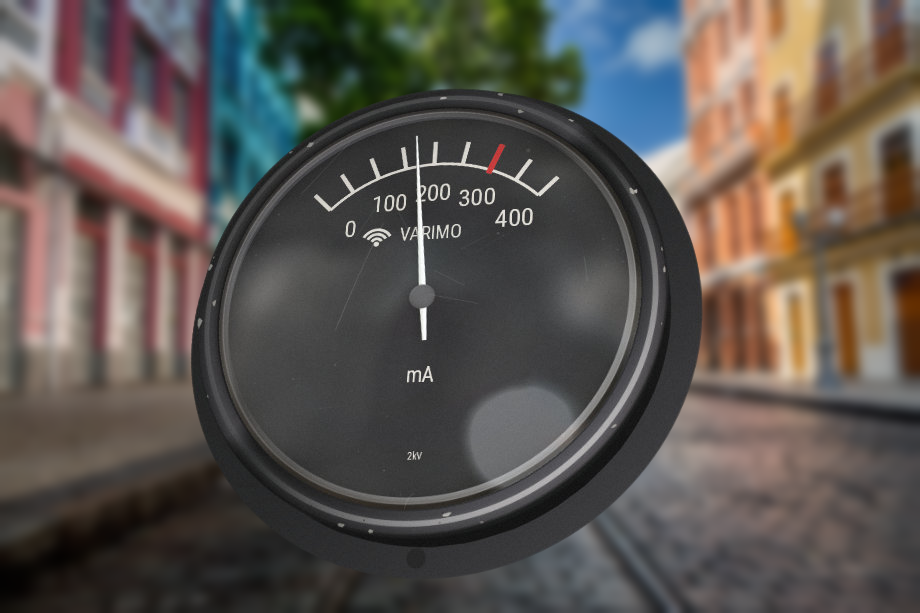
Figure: 175
